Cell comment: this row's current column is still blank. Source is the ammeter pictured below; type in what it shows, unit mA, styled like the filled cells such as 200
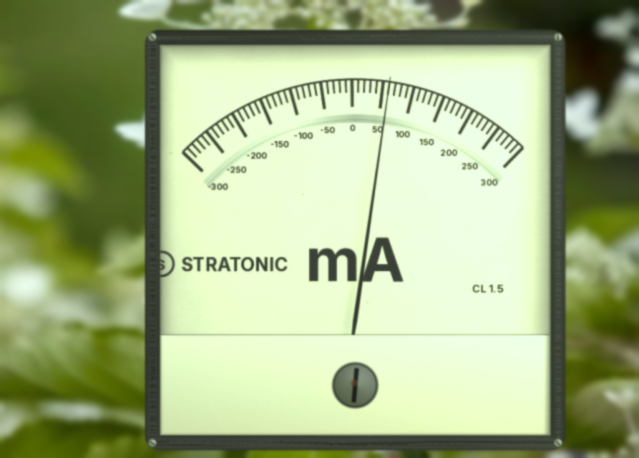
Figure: 60
